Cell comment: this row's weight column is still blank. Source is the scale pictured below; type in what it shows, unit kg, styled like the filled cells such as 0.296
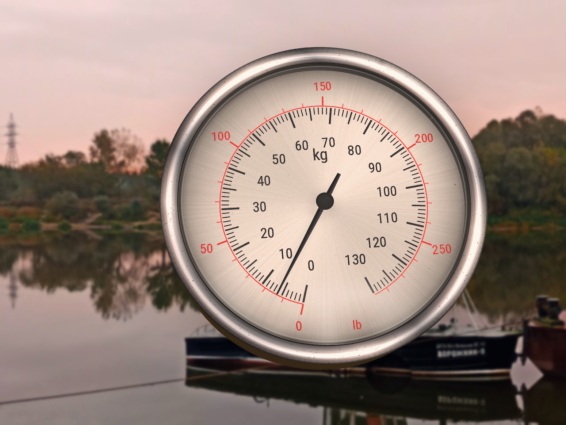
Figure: 6
